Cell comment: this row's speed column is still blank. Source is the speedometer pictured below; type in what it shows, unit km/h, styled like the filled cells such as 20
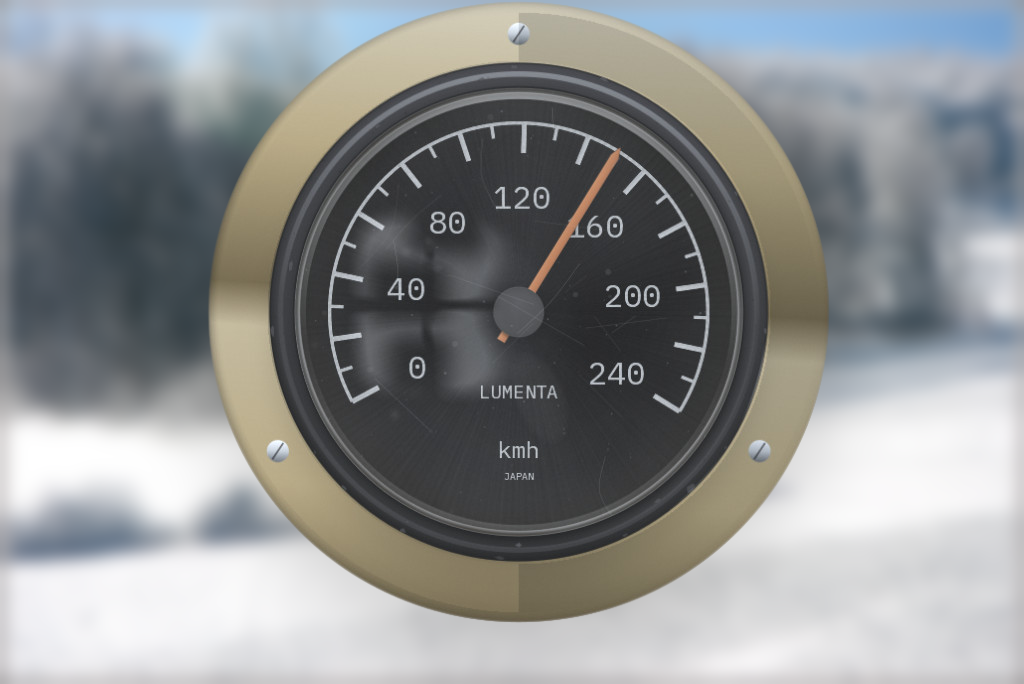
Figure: 150
